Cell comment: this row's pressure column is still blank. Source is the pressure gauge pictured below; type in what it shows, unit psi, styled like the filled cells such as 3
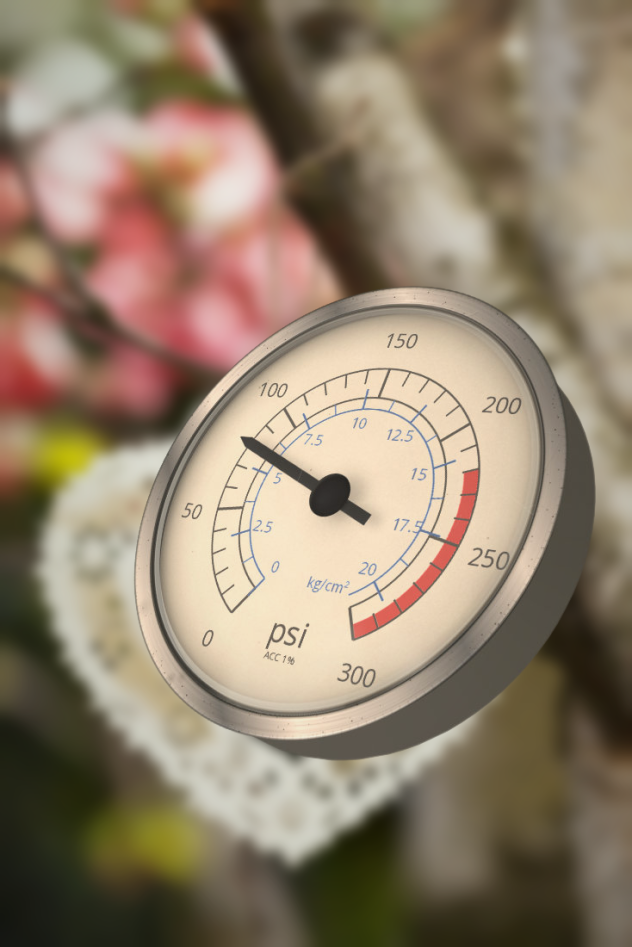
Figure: 80
